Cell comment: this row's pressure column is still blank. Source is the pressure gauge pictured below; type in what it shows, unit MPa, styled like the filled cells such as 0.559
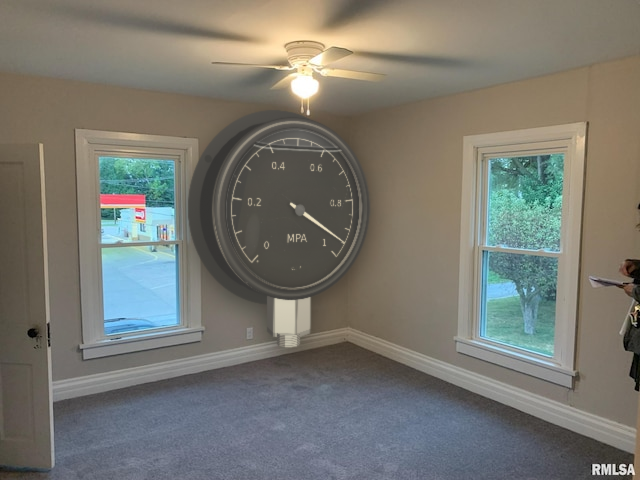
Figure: 0.95
